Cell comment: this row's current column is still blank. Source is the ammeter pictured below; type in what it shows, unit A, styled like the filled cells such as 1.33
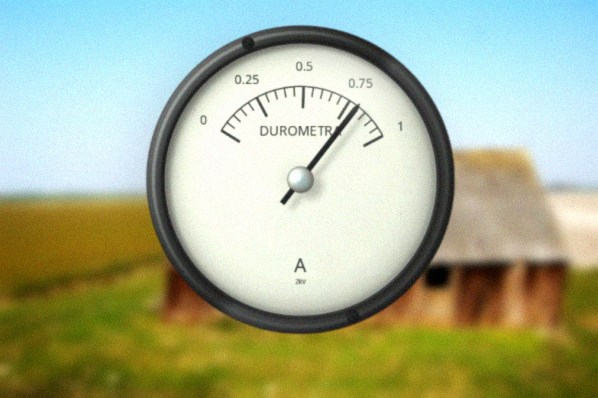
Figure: 0.8
